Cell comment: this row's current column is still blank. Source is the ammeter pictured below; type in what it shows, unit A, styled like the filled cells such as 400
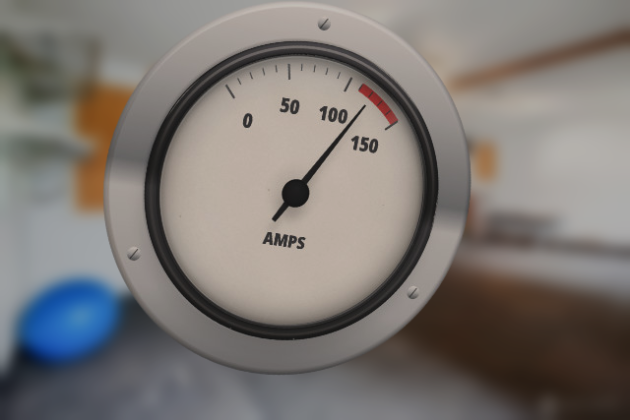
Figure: 120
